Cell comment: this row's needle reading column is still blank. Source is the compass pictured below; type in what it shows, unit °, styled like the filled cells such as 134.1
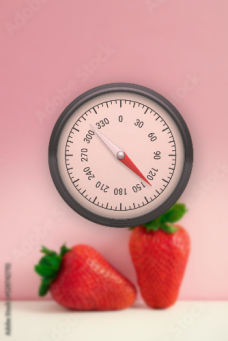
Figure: 135
